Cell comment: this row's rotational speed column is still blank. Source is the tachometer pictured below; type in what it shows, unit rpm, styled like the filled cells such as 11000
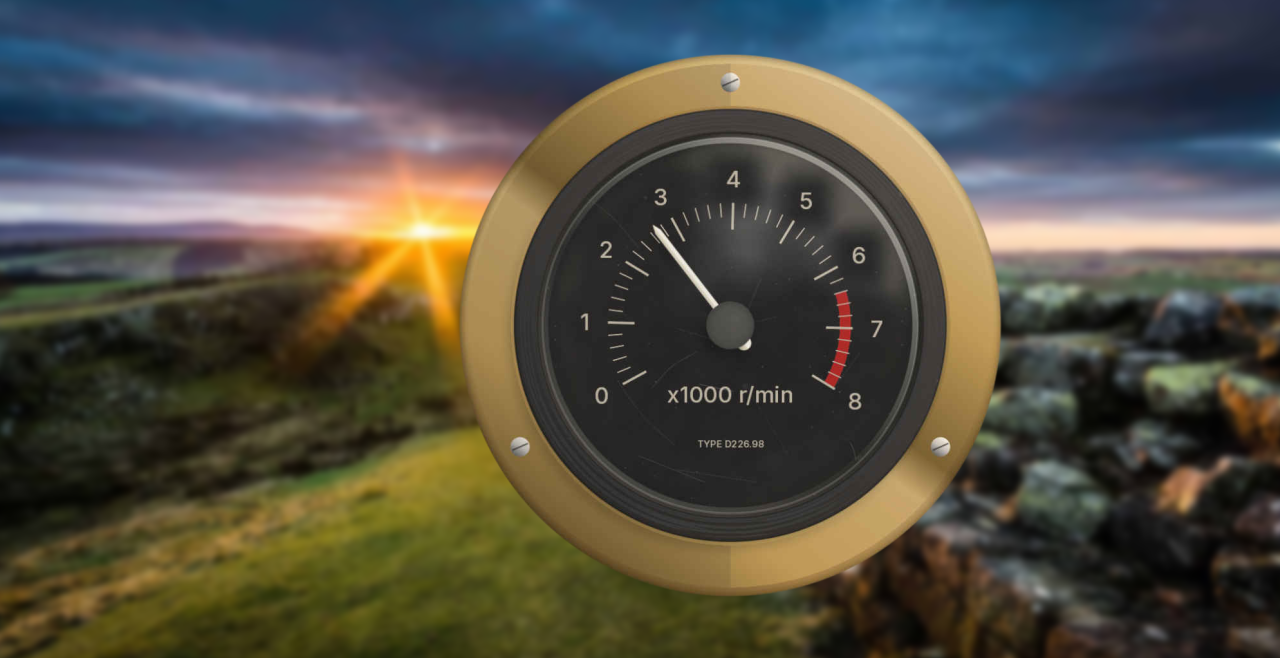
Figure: 2700
